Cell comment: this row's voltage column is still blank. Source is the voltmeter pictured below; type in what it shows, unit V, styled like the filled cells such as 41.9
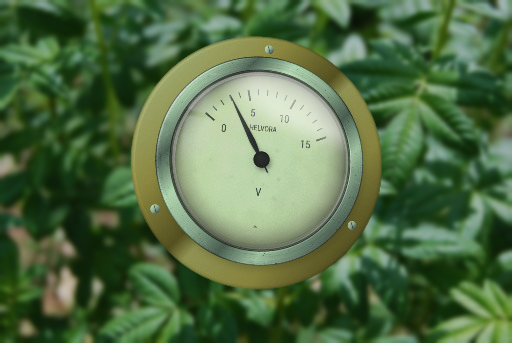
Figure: 3
